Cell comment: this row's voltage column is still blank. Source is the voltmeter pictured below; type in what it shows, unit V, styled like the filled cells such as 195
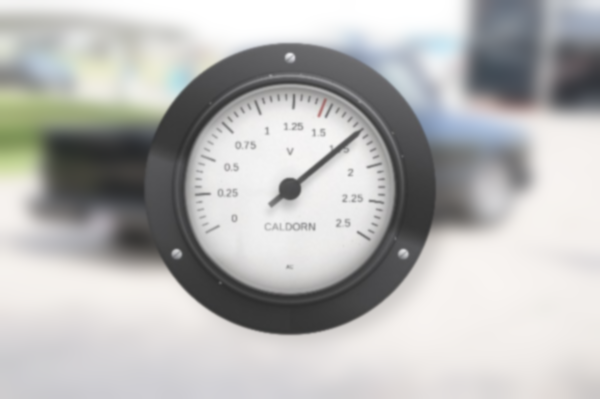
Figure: 1.75
